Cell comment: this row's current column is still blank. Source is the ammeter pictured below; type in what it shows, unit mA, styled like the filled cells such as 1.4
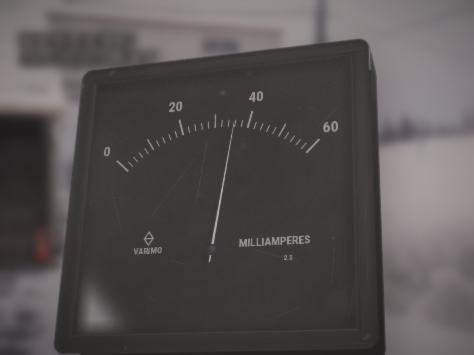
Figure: 36
